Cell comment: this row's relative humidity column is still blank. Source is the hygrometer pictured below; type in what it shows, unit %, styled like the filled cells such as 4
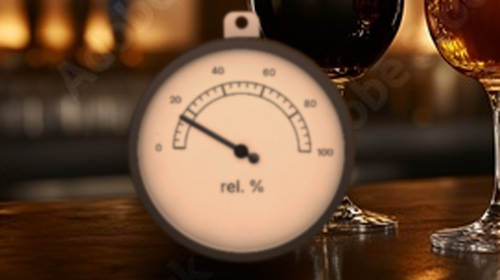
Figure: 16
